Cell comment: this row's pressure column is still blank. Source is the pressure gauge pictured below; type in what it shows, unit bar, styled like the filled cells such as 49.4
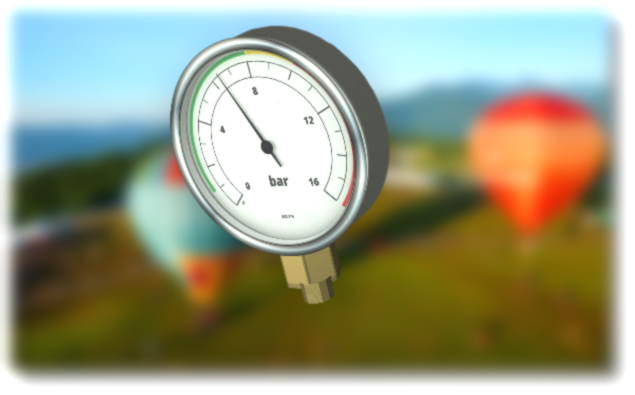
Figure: 6.5
